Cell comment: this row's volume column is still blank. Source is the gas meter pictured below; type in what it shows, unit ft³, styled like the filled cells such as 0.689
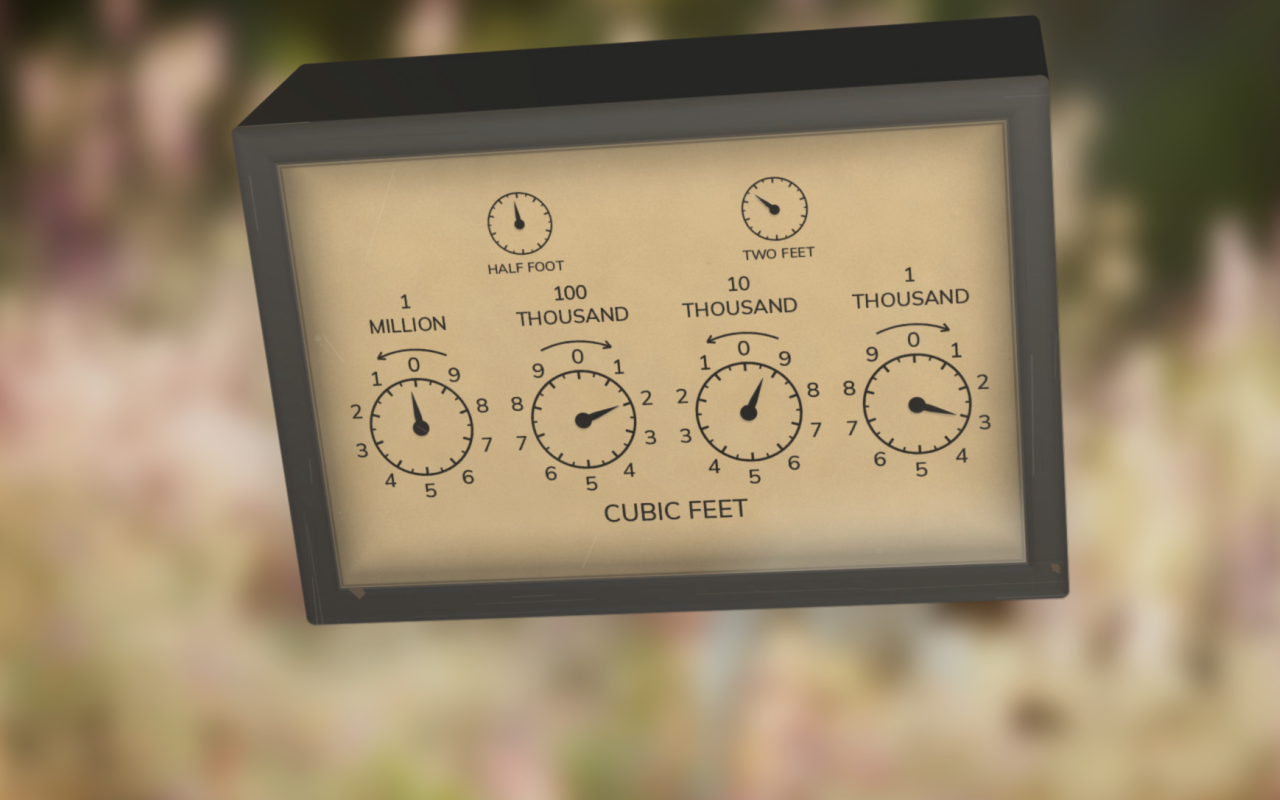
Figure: 19300
